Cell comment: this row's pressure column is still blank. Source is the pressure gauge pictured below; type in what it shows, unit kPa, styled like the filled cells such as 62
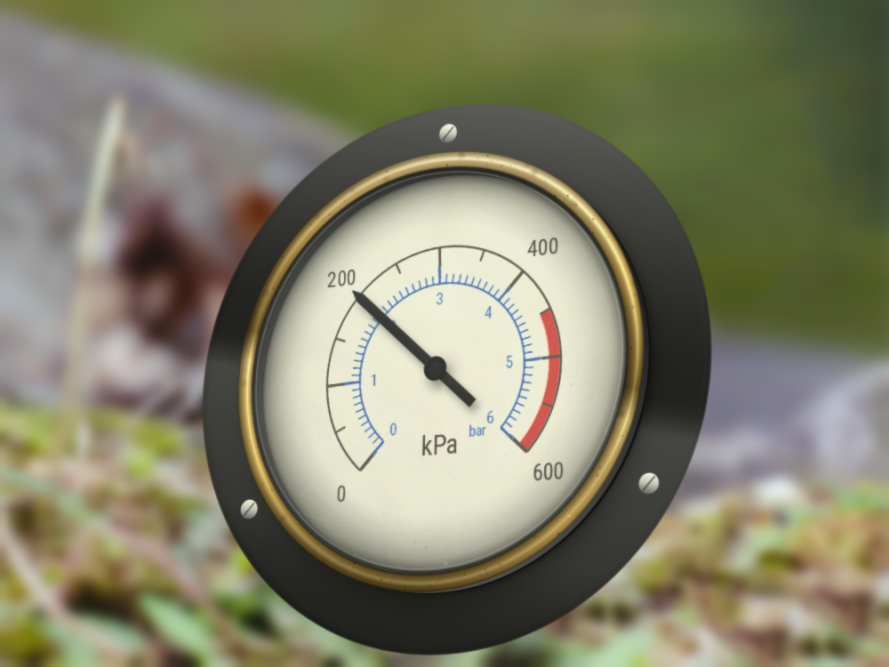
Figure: 200
